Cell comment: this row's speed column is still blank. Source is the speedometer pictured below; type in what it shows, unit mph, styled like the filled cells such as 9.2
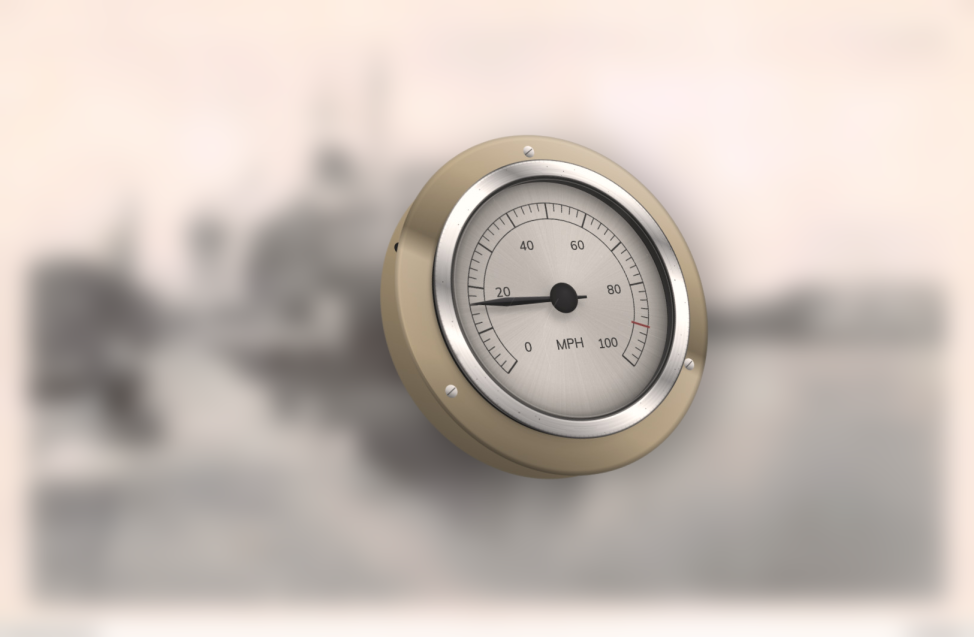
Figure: 16
